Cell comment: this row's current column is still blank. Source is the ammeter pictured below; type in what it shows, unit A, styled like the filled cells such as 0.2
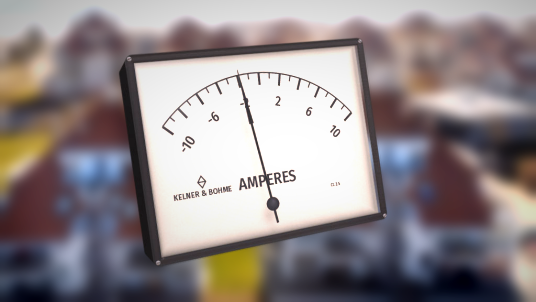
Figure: -2
